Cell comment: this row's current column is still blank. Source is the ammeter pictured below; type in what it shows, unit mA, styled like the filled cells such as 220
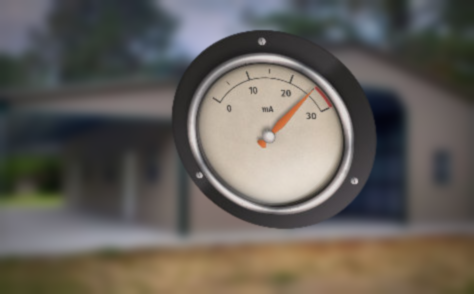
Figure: 25
